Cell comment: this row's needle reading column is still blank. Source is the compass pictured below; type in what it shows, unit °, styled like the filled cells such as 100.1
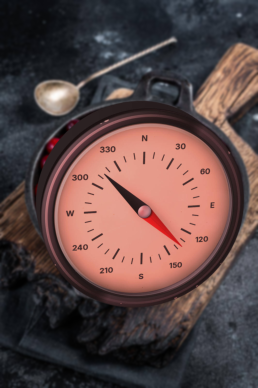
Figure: 135
